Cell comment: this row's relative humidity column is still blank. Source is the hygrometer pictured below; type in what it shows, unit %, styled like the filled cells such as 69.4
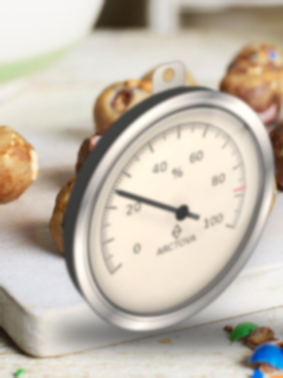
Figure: 25
